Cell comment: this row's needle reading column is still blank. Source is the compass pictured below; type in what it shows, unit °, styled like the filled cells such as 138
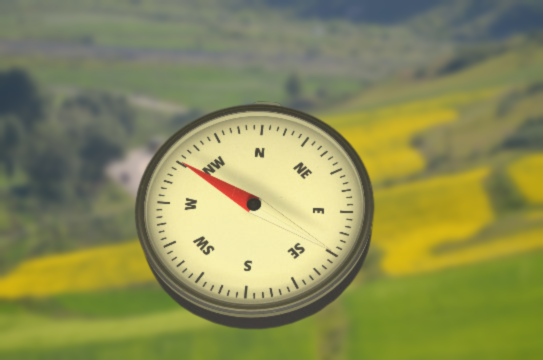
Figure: 300
